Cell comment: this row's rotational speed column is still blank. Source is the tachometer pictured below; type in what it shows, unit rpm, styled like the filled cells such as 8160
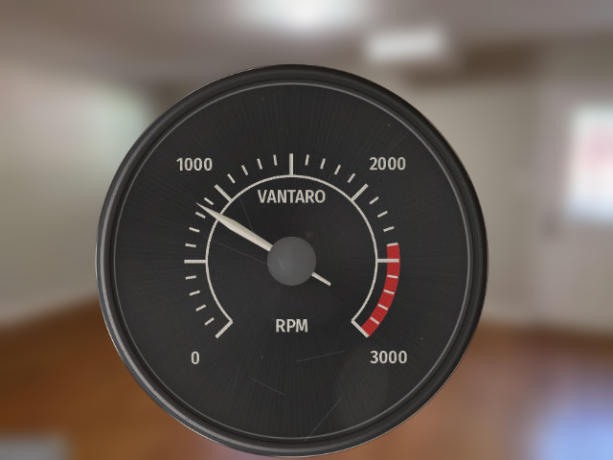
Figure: 850
